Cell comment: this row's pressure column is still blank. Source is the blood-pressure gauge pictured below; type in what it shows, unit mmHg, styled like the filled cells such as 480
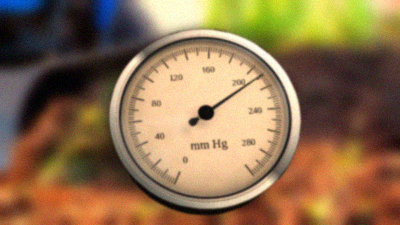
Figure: 210
